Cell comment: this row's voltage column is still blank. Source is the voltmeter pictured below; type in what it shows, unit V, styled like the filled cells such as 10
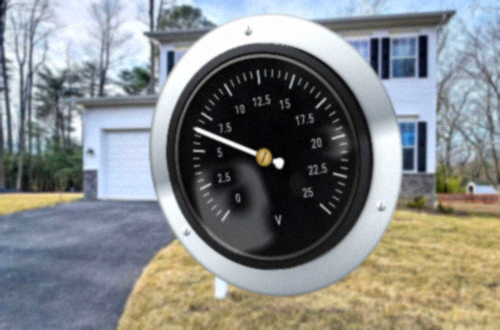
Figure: 6.5
